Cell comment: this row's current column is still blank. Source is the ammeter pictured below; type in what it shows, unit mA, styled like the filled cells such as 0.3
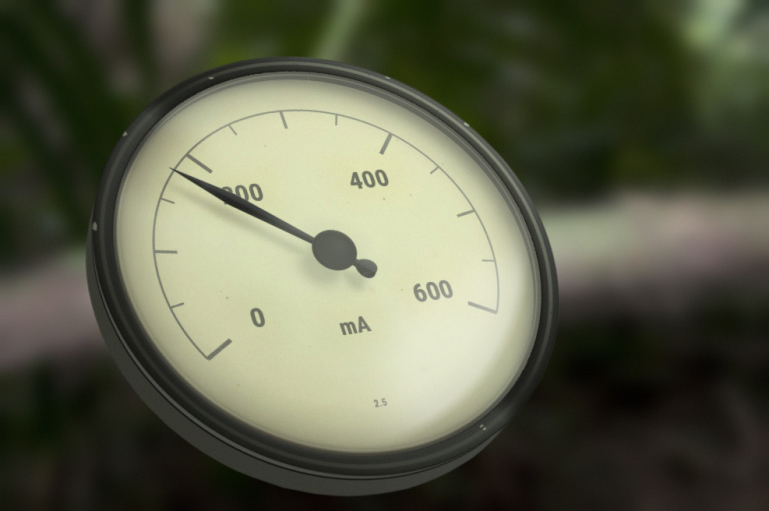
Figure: 175
